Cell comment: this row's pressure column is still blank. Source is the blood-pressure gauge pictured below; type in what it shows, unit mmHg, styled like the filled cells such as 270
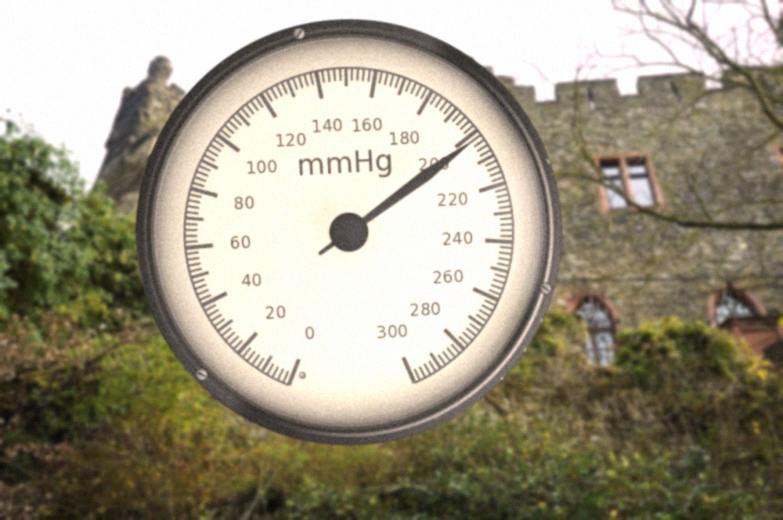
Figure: 202
